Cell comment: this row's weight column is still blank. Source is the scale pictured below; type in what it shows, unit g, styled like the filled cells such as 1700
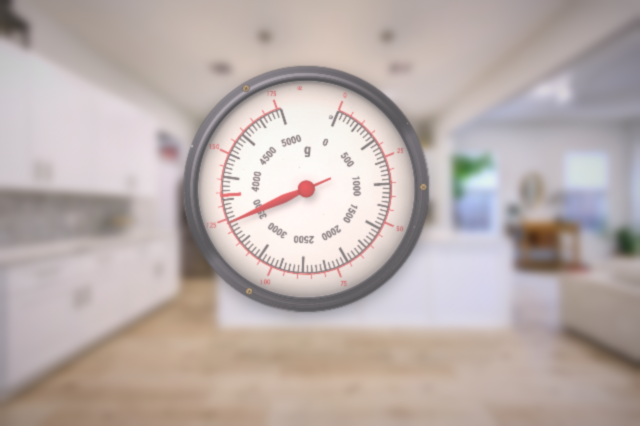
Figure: 3500
